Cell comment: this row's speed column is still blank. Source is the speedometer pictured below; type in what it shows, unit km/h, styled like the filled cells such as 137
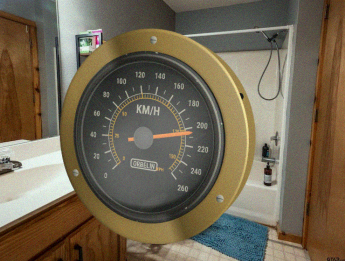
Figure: 205
